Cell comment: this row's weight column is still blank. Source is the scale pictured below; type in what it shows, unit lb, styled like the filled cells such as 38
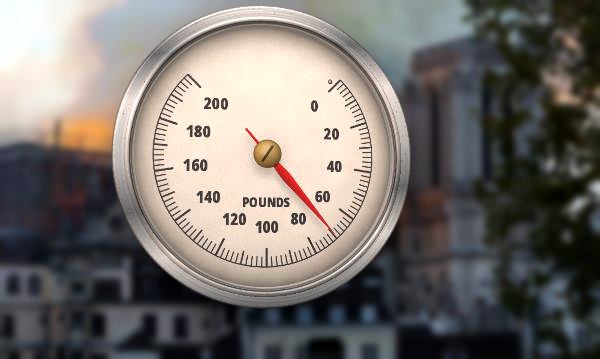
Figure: 70
